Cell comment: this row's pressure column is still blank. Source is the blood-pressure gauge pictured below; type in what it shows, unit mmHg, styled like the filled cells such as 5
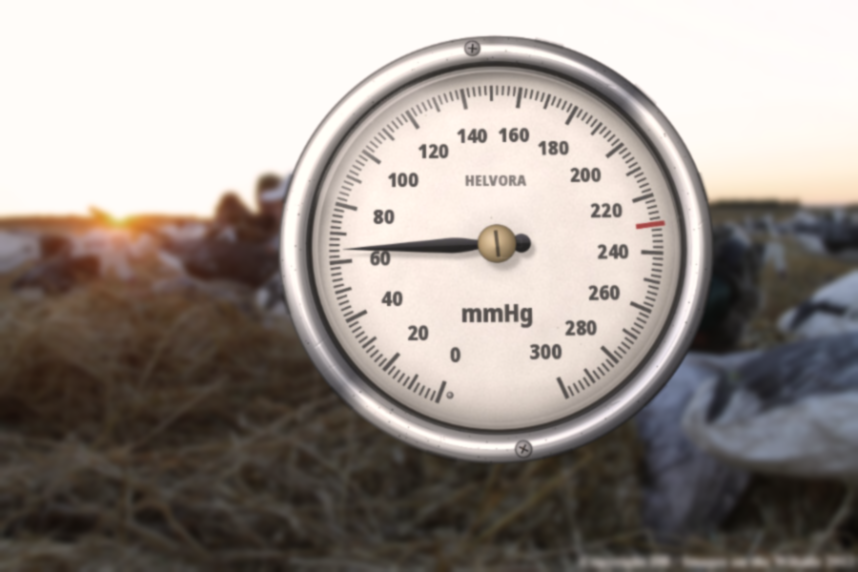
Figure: 64
